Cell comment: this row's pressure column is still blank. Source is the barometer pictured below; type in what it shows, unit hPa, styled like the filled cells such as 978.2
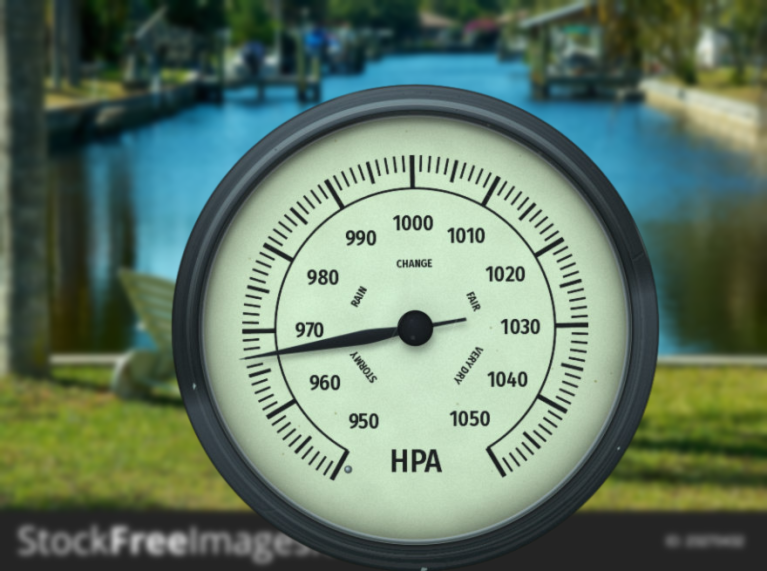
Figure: 967
